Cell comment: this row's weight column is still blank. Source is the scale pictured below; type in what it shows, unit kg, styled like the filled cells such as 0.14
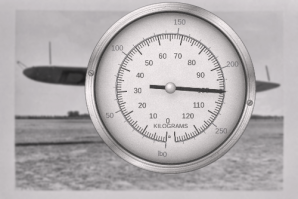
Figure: 100
